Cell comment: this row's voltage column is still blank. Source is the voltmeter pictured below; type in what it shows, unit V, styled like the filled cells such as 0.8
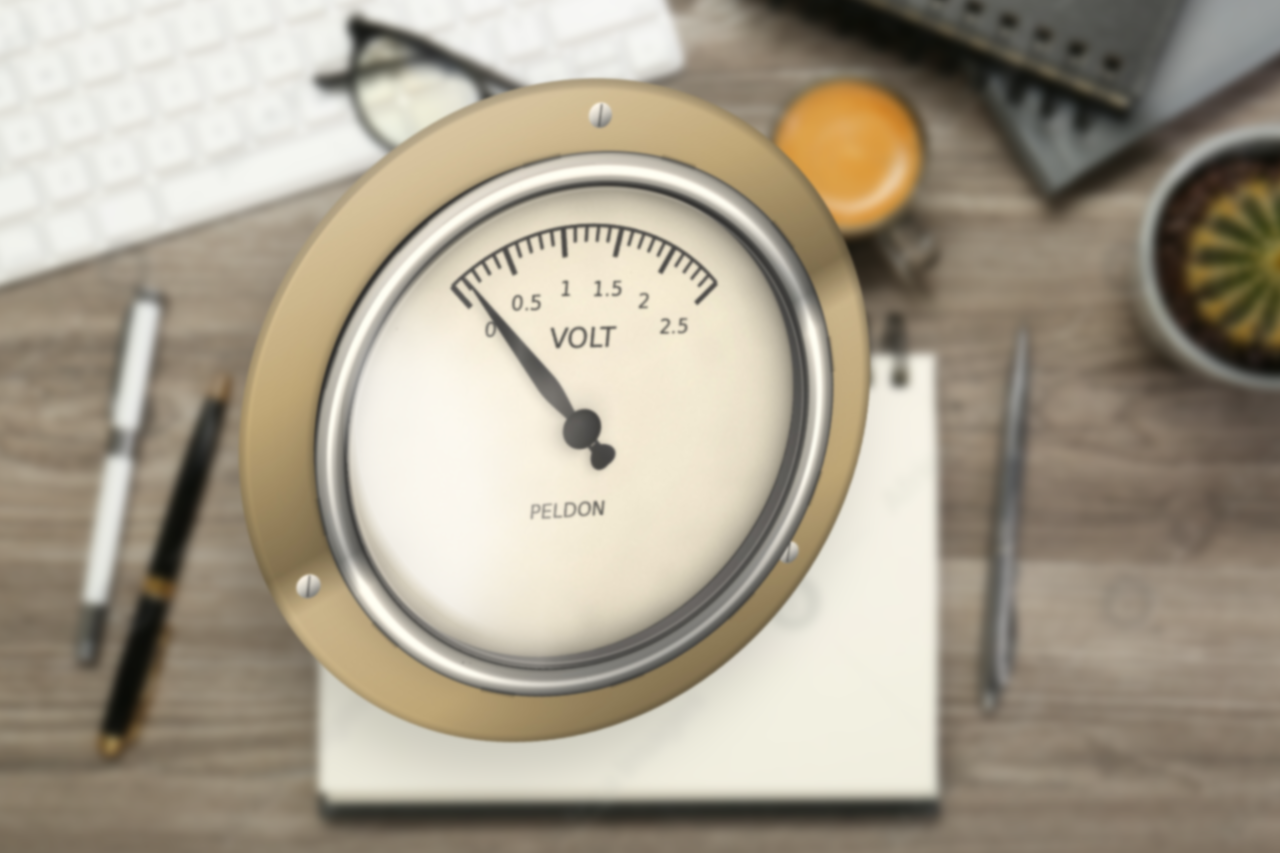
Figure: 0.1
